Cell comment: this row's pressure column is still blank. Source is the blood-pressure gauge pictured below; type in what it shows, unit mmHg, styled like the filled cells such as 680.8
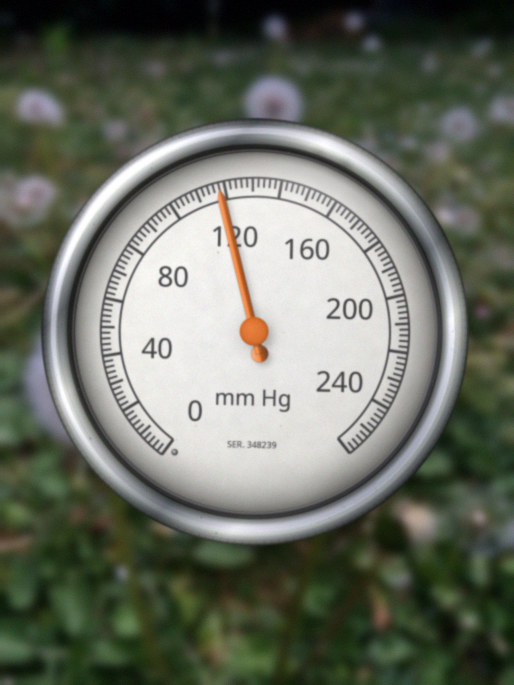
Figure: 118
